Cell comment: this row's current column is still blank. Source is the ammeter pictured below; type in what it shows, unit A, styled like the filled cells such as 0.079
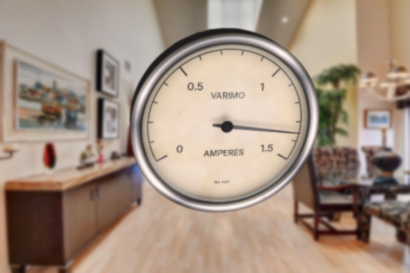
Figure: 1.35
